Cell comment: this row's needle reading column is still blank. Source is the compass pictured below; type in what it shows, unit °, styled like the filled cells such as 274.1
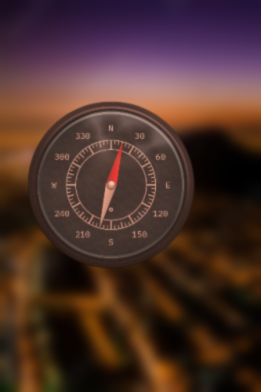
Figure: 15
